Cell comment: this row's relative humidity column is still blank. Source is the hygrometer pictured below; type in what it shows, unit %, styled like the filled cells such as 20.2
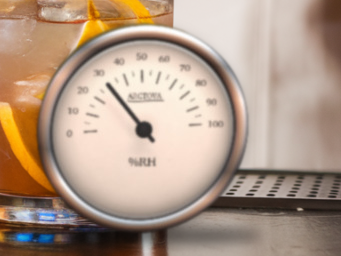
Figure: 30
